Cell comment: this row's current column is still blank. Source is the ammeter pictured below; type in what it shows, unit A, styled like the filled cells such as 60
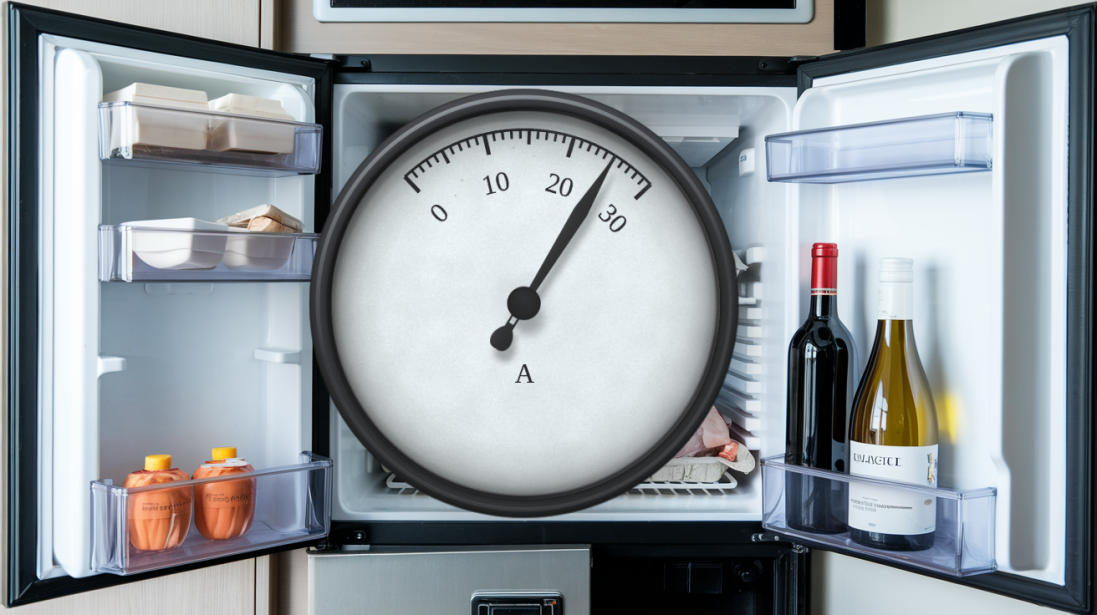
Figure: 25
